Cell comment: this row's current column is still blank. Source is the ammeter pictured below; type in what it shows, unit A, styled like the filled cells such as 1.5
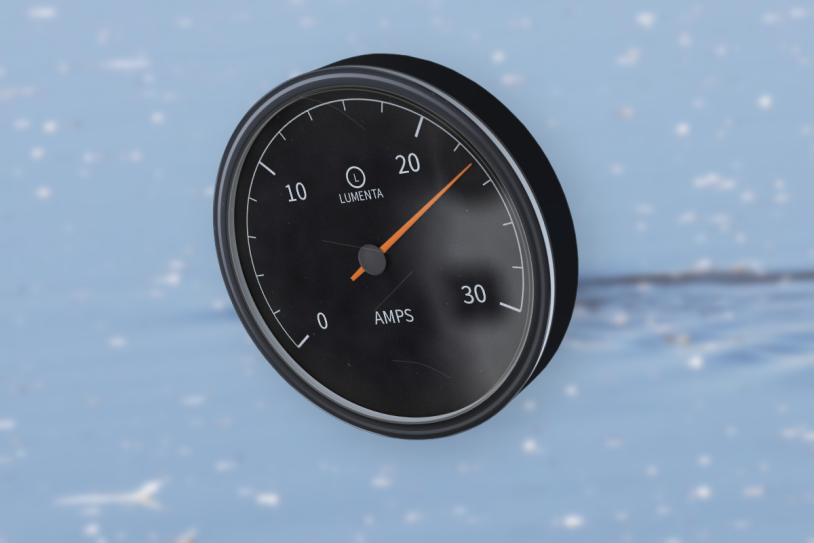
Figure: 23
